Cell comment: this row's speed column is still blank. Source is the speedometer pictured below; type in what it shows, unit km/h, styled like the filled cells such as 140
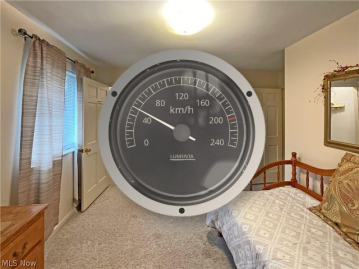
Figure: 50
